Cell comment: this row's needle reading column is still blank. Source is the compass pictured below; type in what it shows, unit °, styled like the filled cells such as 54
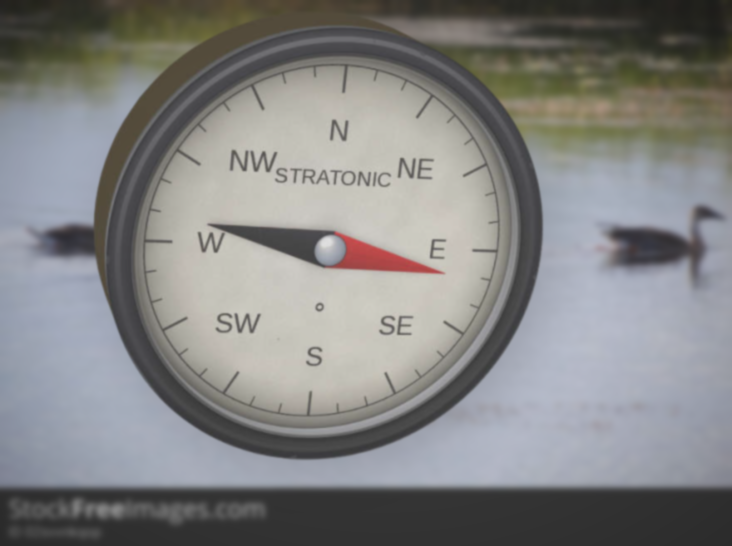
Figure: 100
